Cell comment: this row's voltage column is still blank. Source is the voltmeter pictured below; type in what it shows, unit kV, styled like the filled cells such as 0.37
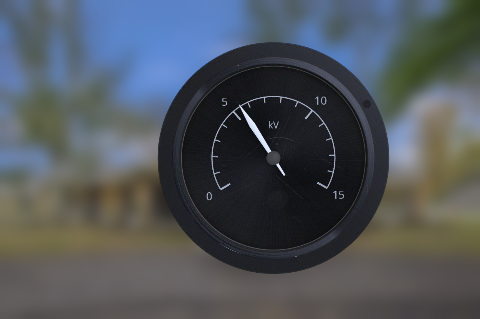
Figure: 5.5
